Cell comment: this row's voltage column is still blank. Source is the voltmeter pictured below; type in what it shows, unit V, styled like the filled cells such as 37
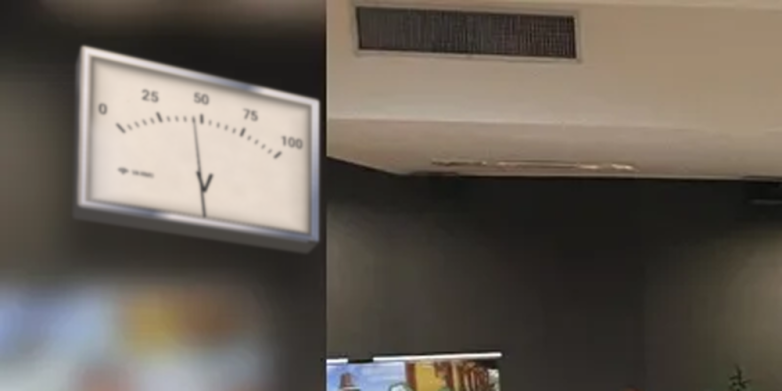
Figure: 45
